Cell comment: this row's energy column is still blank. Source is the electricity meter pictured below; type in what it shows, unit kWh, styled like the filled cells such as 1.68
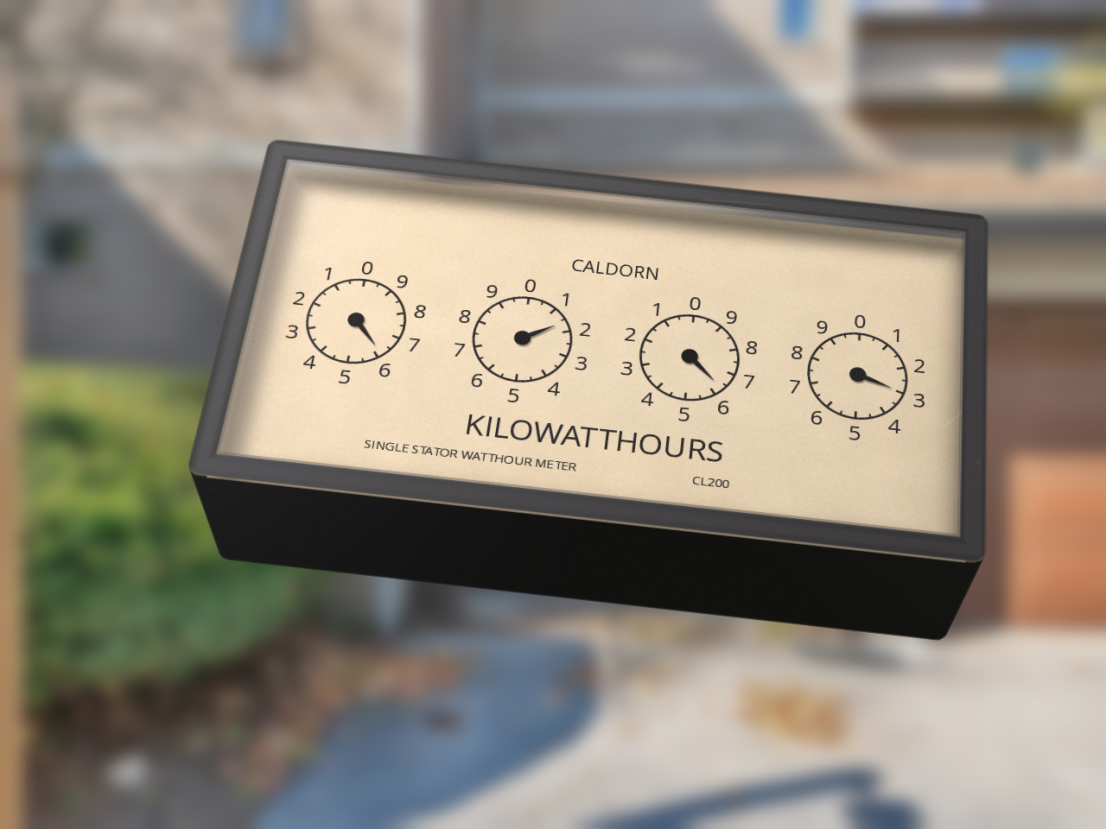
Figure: 6163
